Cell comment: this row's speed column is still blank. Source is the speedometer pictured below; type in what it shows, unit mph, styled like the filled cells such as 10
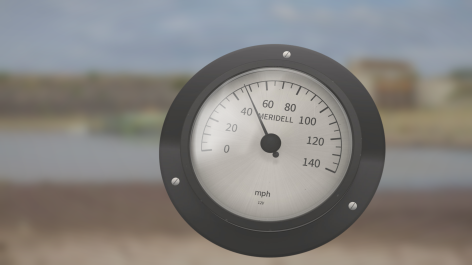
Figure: 47.5
